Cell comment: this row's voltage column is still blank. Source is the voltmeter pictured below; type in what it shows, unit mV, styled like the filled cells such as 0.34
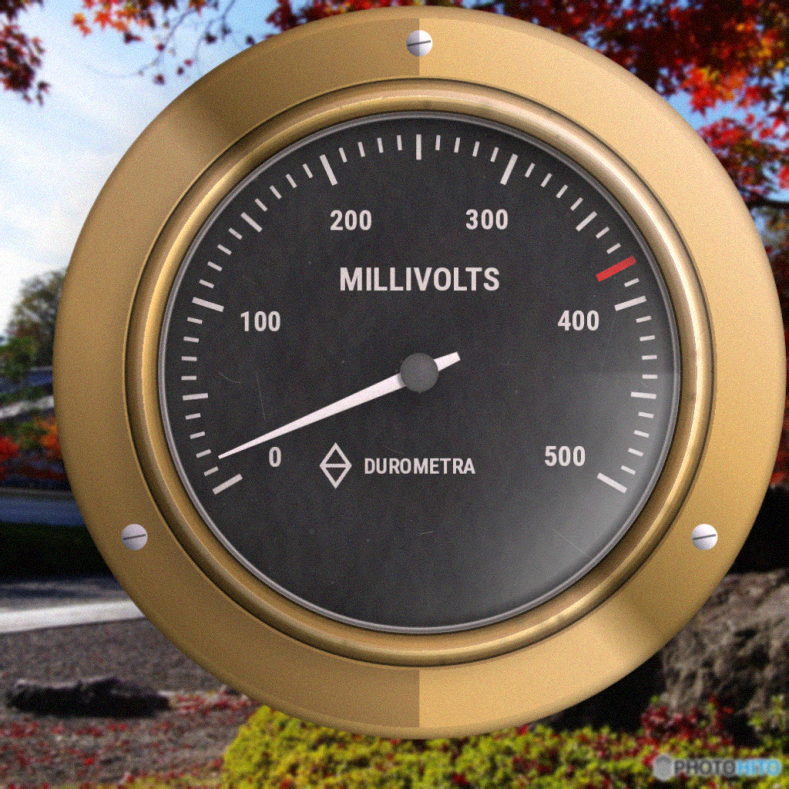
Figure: 15
